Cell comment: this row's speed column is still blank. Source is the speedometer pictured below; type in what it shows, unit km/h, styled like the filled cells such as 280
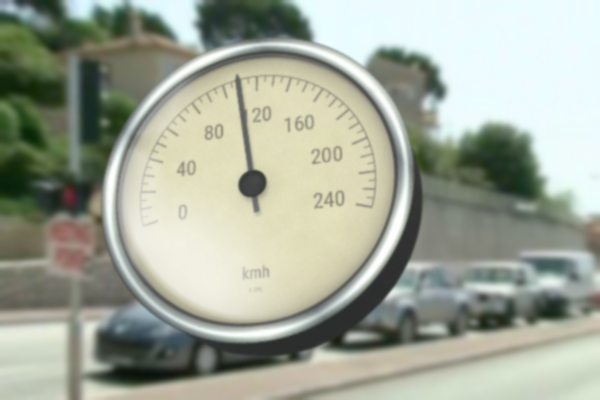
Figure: 110
